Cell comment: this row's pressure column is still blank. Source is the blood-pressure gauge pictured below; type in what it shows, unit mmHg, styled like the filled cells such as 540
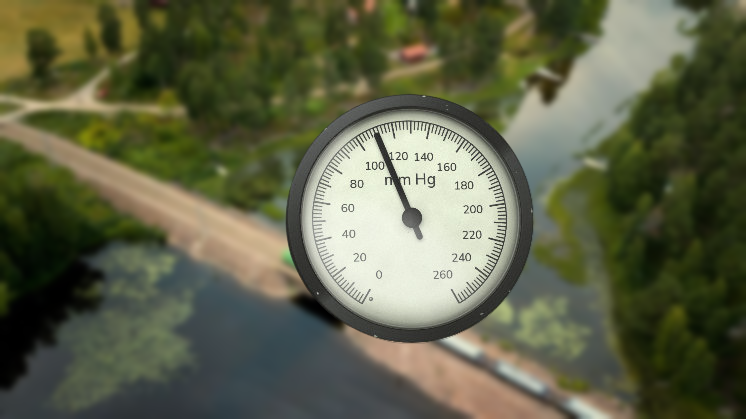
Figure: 110
